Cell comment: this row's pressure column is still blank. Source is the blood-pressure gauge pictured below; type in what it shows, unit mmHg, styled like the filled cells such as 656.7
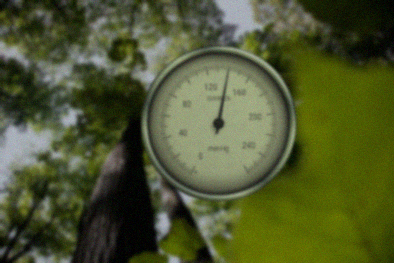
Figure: 140
